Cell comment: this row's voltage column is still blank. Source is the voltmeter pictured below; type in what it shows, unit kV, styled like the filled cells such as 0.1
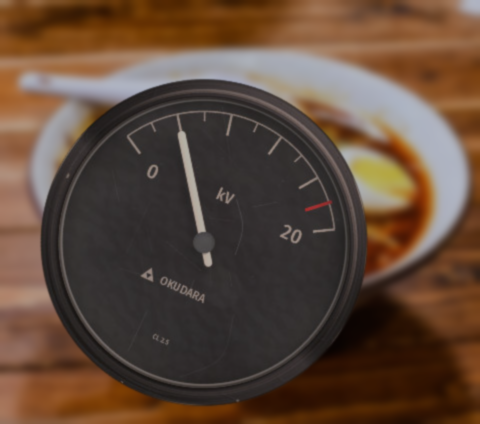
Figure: 4
